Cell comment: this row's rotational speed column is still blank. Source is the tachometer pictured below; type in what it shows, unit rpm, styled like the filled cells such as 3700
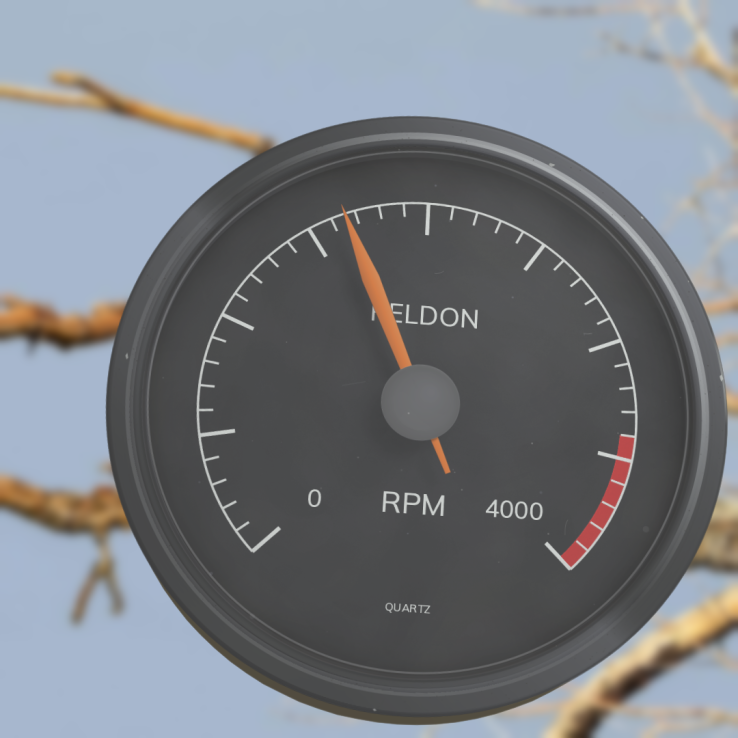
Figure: 1650
